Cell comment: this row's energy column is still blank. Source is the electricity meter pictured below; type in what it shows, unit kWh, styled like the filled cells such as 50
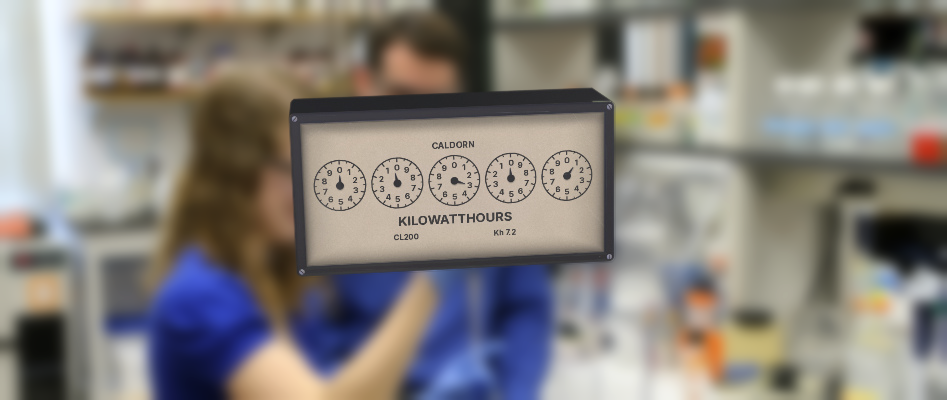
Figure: 301
